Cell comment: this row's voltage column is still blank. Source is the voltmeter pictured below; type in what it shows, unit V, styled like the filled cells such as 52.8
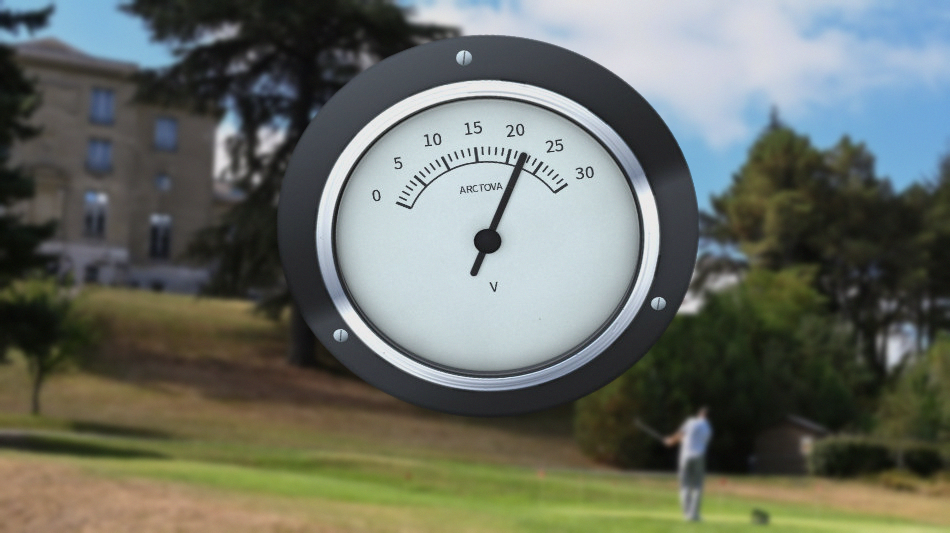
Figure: 22
